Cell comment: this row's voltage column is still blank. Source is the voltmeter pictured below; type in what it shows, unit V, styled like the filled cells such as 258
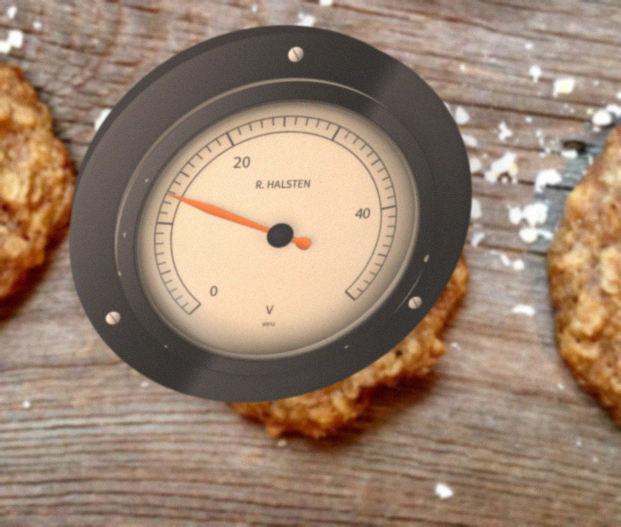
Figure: 13
